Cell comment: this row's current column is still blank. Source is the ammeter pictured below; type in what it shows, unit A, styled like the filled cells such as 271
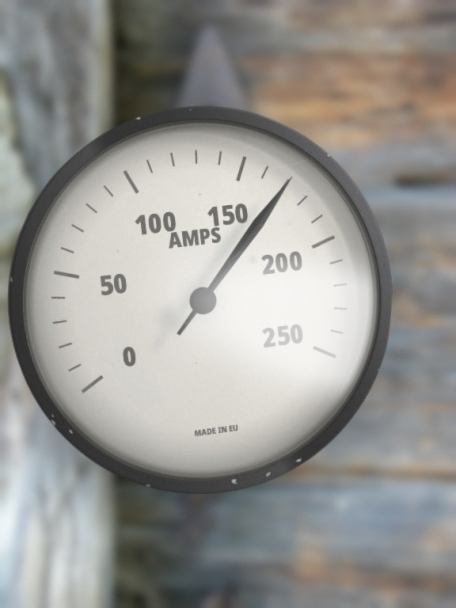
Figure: 170
